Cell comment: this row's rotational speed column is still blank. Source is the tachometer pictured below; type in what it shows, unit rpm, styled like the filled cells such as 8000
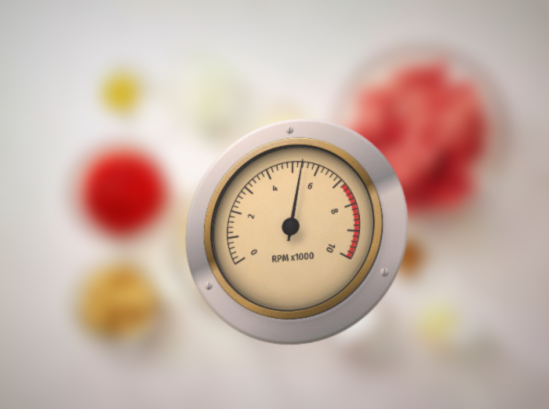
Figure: 5400
